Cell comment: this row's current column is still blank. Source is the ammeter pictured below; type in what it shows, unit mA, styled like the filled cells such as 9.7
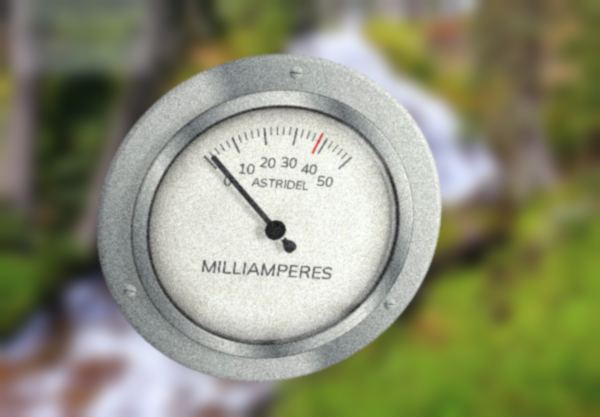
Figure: 2
